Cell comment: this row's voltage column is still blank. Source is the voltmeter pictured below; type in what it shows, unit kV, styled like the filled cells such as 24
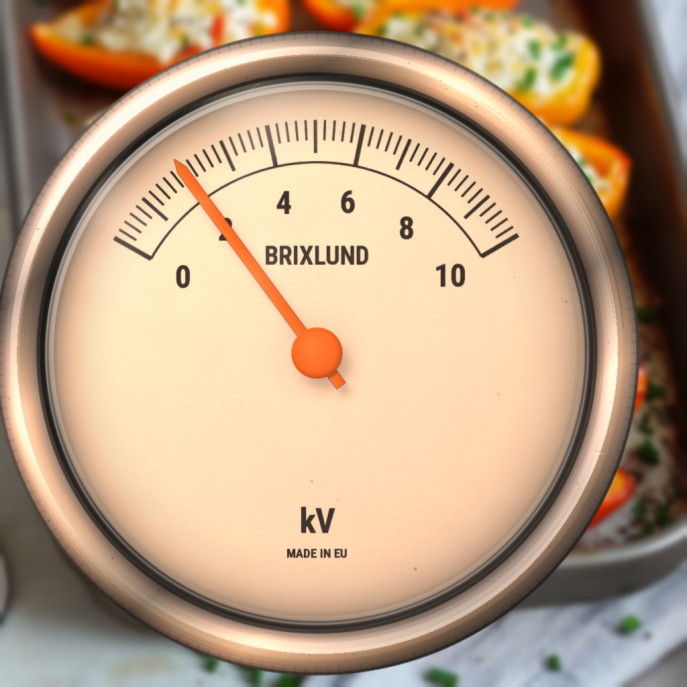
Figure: 2
